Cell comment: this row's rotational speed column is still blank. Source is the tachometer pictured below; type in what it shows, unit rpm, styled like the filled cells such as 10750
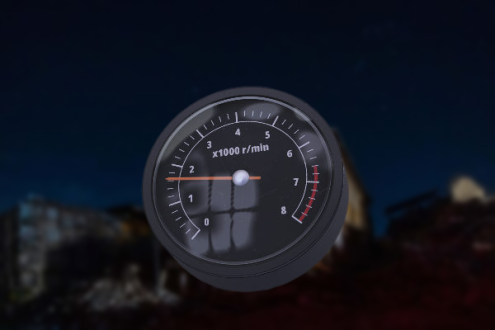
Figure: 1600
